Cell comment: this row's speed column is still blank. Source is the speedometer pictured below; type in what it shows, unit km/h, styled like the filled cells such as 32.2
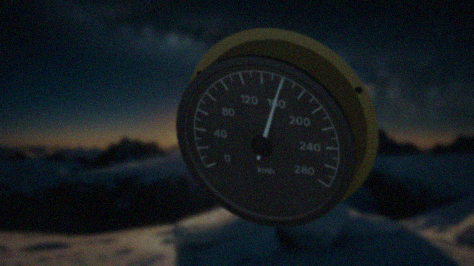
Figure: 160
